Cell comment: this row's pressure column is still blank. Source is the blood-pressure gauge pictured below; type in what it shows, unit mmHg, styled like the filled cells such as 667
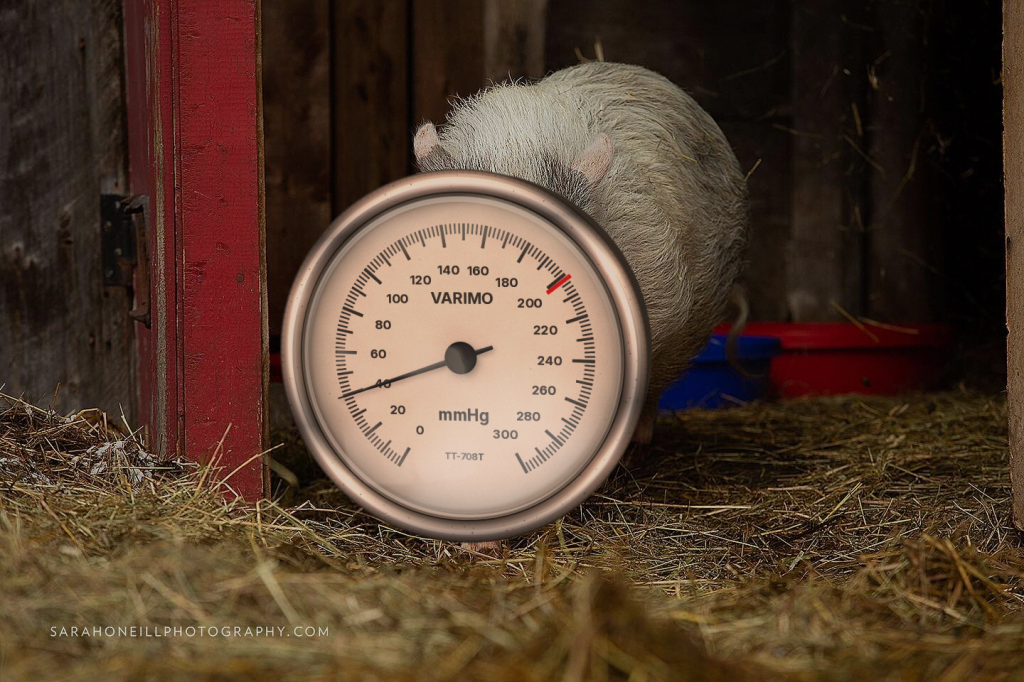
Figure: 40
